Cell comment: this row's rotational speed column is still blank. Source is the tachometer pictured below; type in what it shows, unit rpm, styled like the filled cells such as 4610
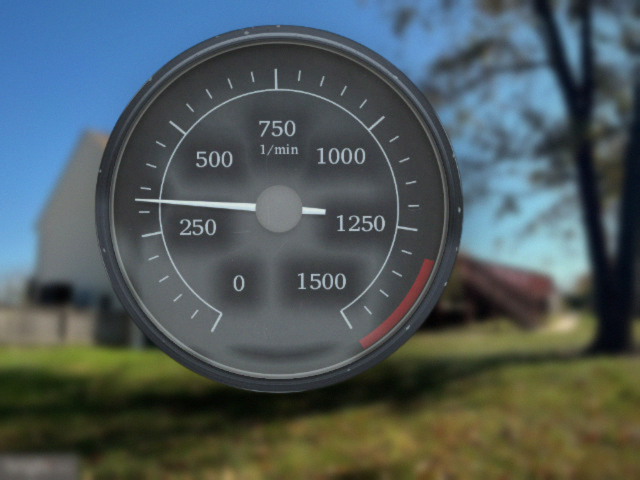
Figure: 325
